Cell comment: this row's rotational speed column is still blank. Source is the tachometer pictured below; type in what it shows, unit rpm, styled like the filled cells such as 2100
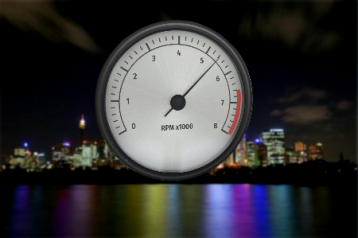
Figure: 5400
